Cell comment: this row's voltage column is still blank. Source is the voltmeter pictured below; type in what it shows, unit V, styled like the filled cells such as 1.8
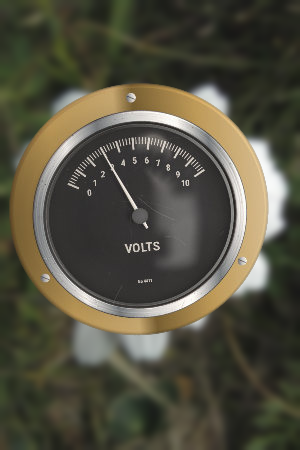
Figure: 3
